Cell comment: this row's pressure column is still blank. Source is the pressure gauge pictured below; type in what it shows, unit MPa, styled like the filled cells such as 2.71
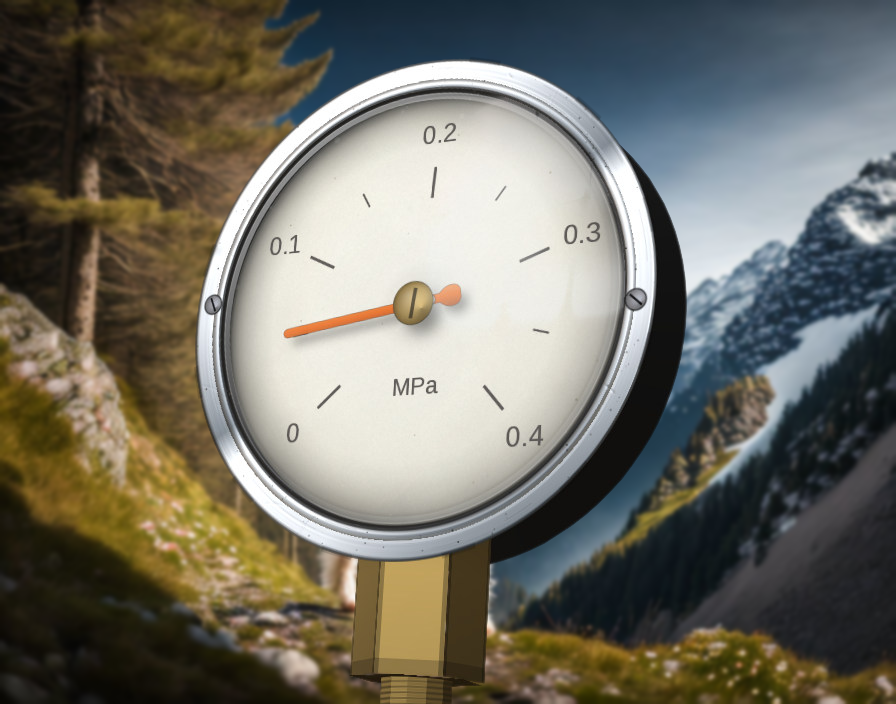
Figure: 0.05
